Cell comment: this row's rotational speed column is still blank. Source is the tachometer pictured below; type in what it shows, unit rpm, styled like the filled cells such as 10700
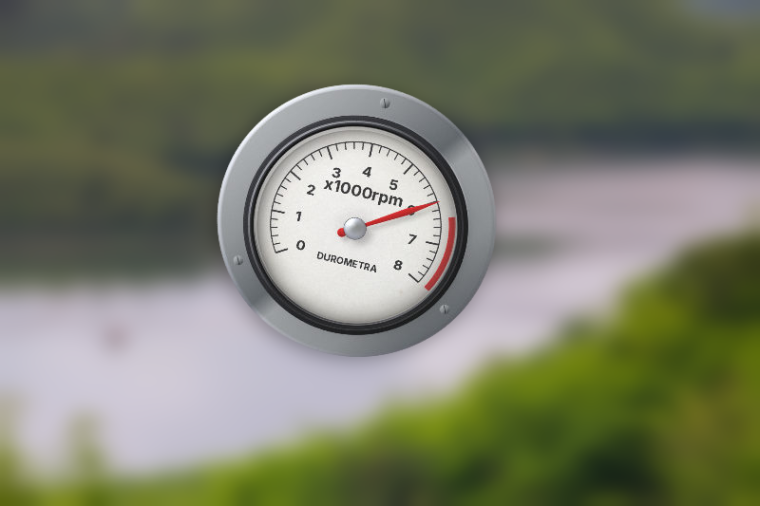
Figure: 6000
